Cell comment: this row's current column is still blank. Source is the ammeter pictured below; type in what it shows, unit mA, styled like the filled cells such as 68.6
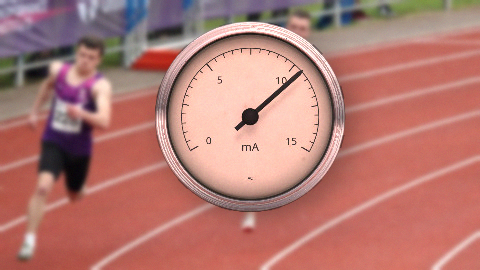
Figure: 10.5
